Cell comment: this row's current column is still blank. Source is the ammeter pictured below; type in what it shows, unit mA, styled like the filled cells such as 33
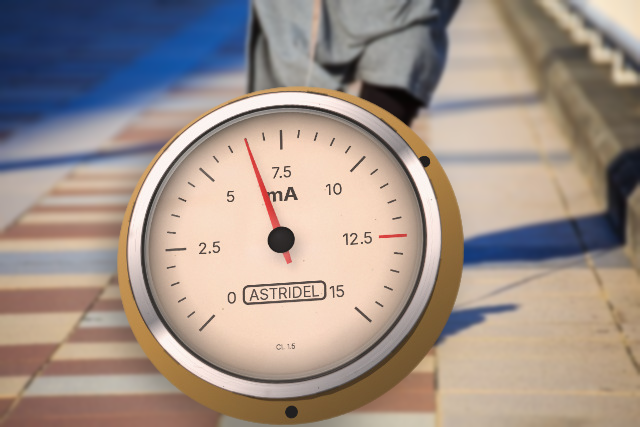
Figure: 6.5
